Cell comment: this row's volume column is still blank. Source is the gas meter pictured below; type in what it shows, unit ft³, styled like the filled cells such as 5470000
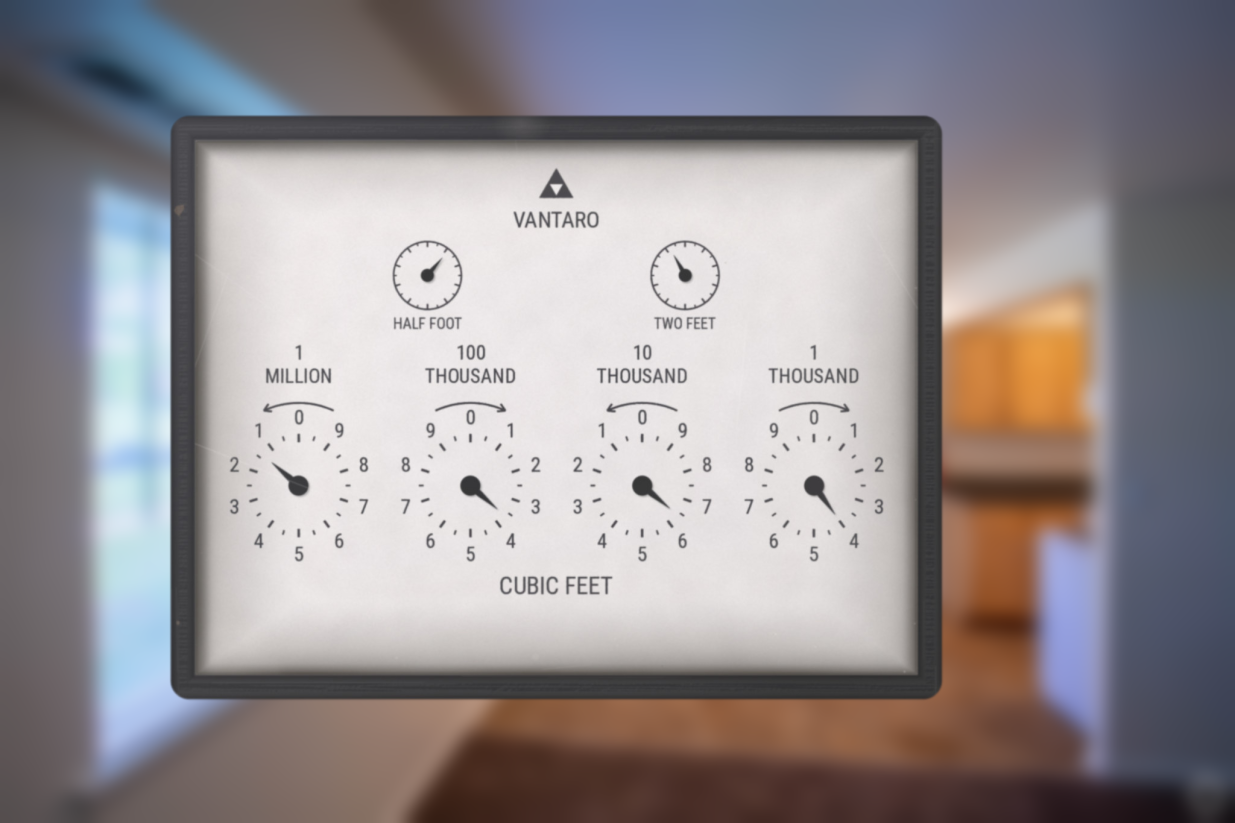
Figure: 136400
